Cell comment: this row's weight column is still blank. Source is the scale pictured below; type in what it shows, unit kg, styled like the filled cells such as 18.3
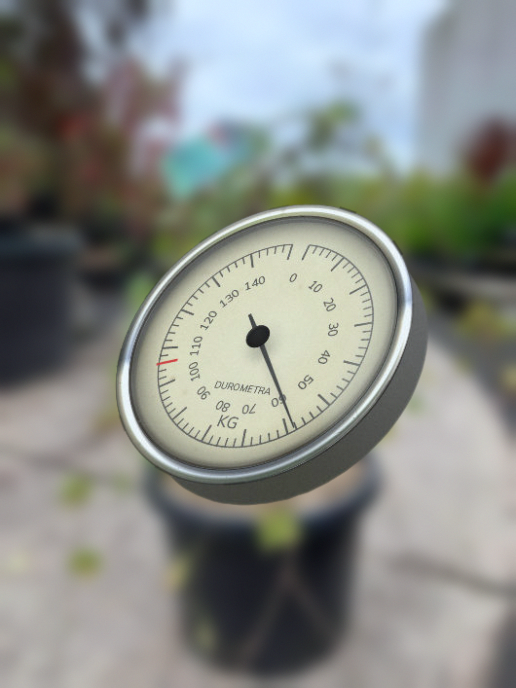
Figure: 58
